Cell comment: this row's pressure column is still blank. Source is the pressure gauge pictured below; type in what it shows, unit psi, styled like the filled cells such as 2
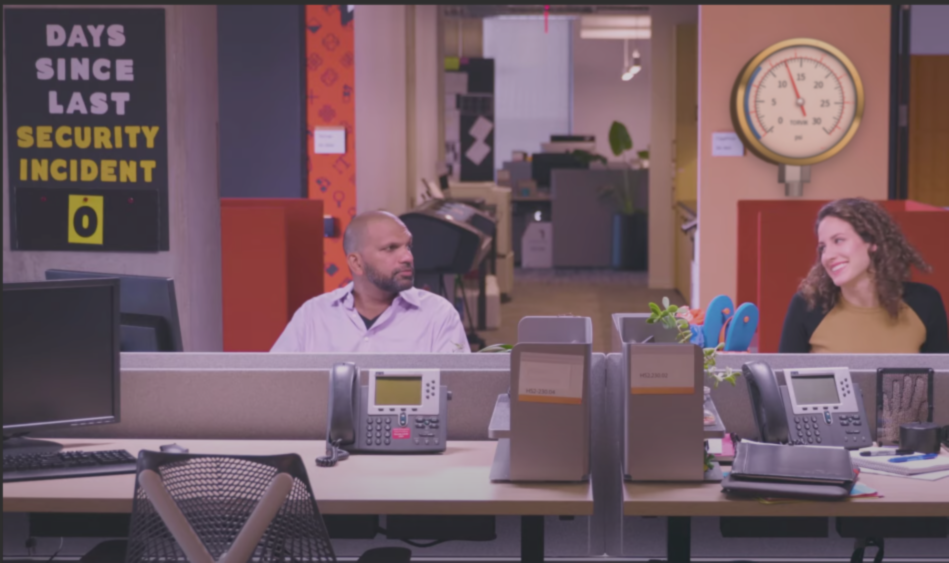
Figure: 12.5
